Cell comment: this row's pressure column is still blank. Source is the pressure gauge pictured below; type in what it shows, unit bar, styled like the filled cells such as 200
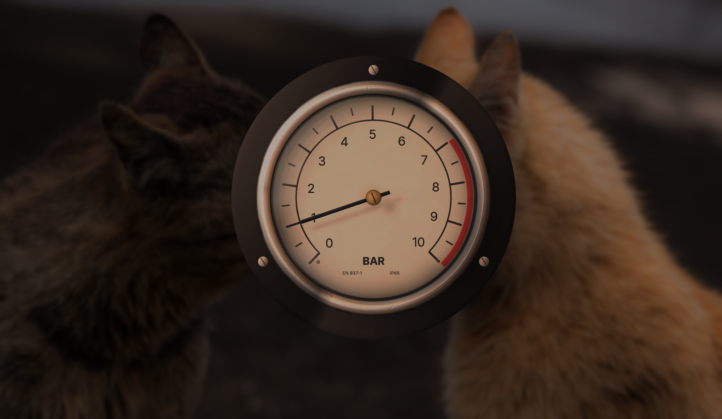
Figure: 1
